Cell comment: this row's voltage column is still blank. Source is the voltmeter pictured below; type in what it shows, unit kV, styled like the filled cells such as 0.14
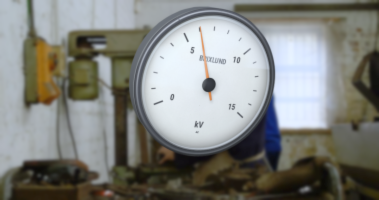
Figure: 6
